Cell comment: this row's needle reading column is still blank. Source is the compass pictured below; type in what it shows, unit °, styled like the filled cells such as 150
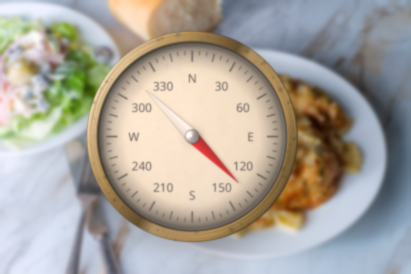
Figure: 135
